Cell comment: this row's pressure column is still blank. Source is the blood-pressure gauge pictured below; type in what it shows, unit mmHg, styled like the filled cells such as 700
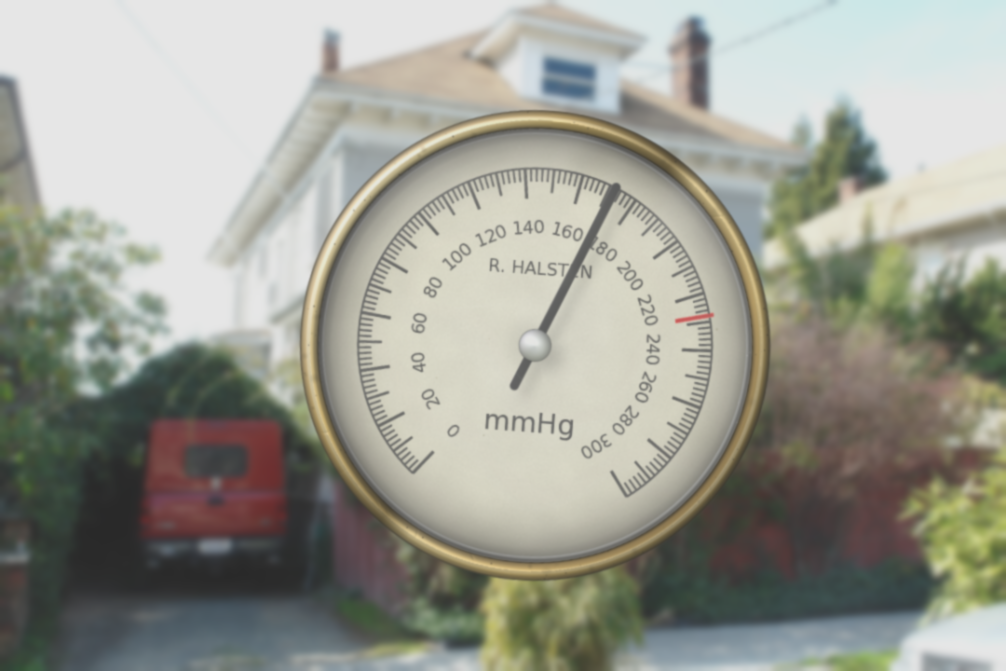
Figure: 172
